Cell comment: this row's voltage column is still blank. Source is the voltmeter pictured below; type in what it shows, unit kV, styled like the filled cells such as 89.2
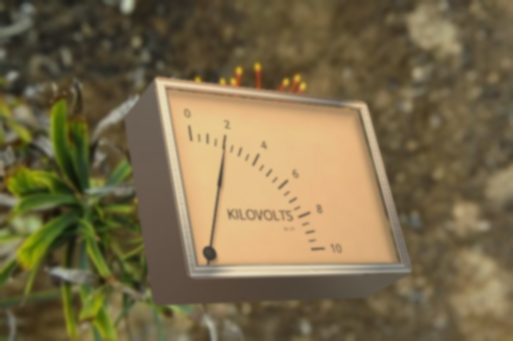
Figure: 2
